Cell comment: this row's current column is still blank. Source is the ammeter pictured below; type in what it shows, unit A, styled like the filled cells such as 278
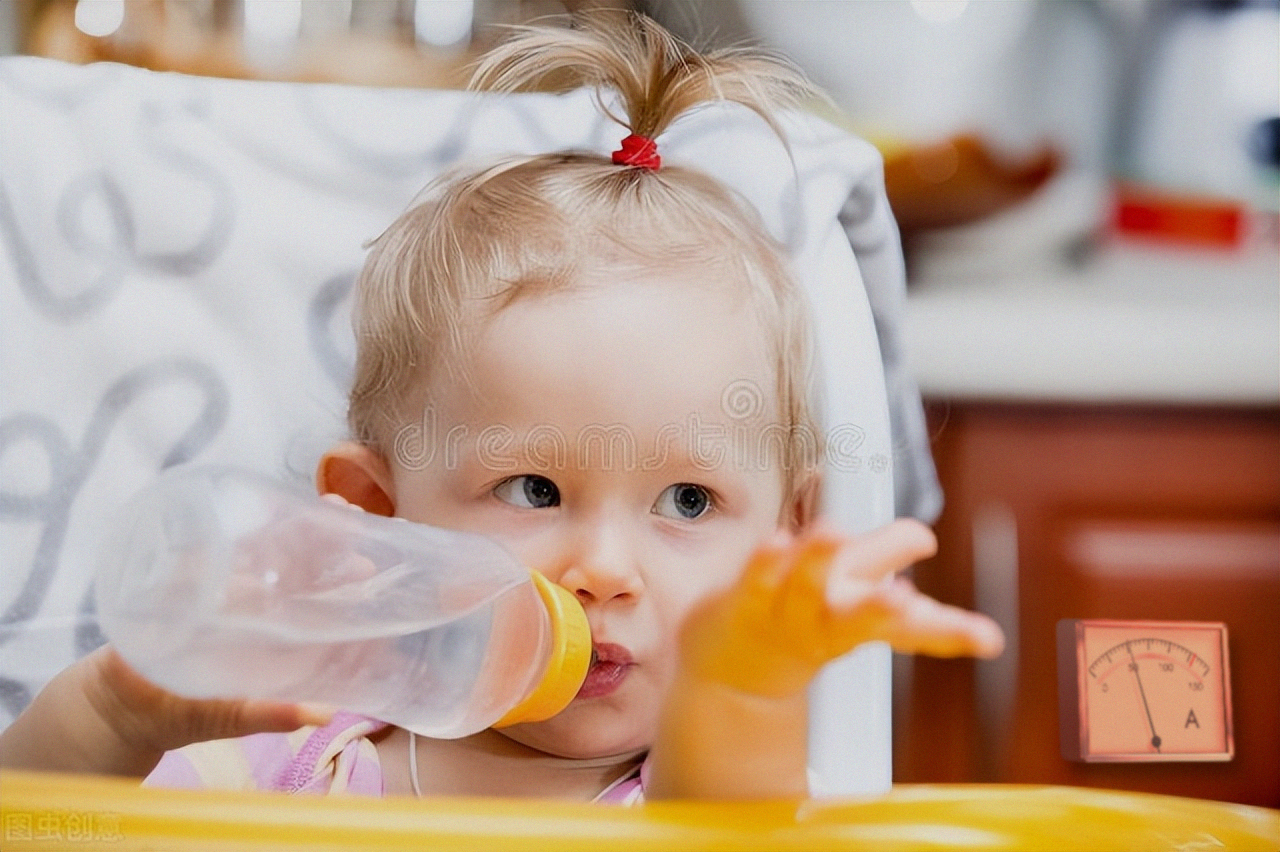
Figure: 50
